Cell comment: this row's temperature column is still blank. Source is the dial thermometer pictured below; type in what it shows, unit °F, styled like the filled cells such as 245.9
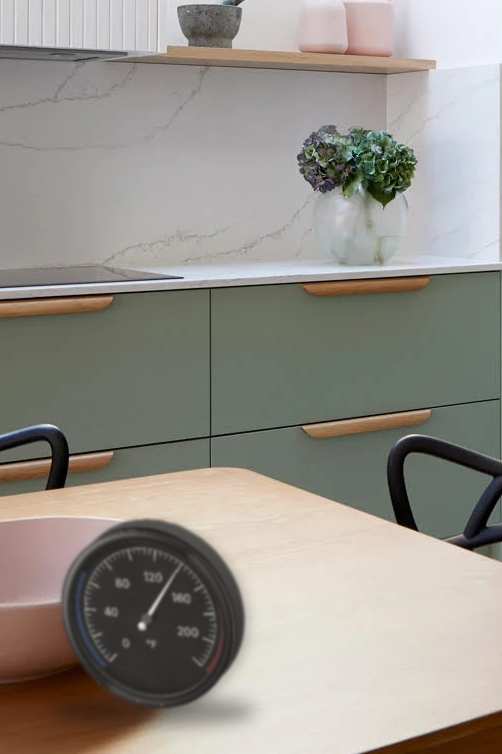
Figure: 140
